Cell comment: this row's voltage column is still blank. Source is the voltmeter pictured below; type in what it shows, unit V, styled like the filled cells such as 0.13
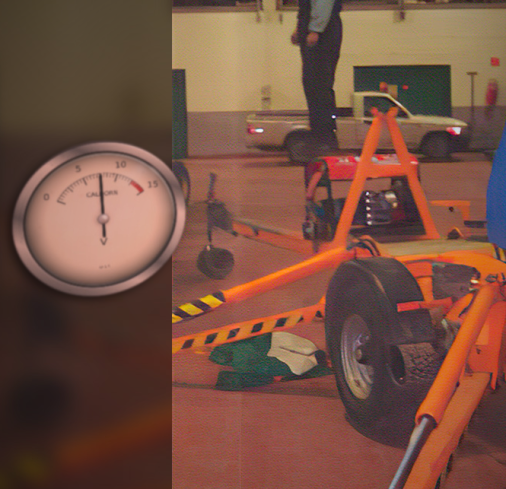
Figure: 7.5
